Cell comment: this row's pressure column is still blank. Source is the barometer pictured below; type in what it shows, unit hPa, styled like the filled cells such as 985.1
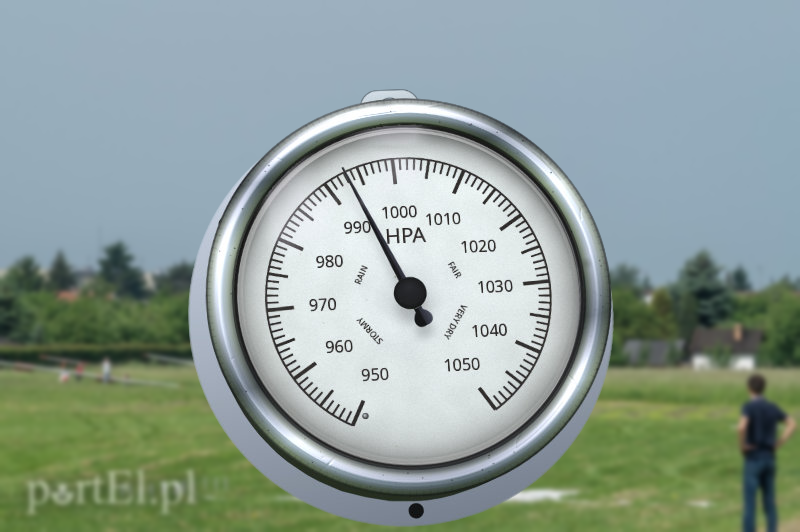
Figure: 993
